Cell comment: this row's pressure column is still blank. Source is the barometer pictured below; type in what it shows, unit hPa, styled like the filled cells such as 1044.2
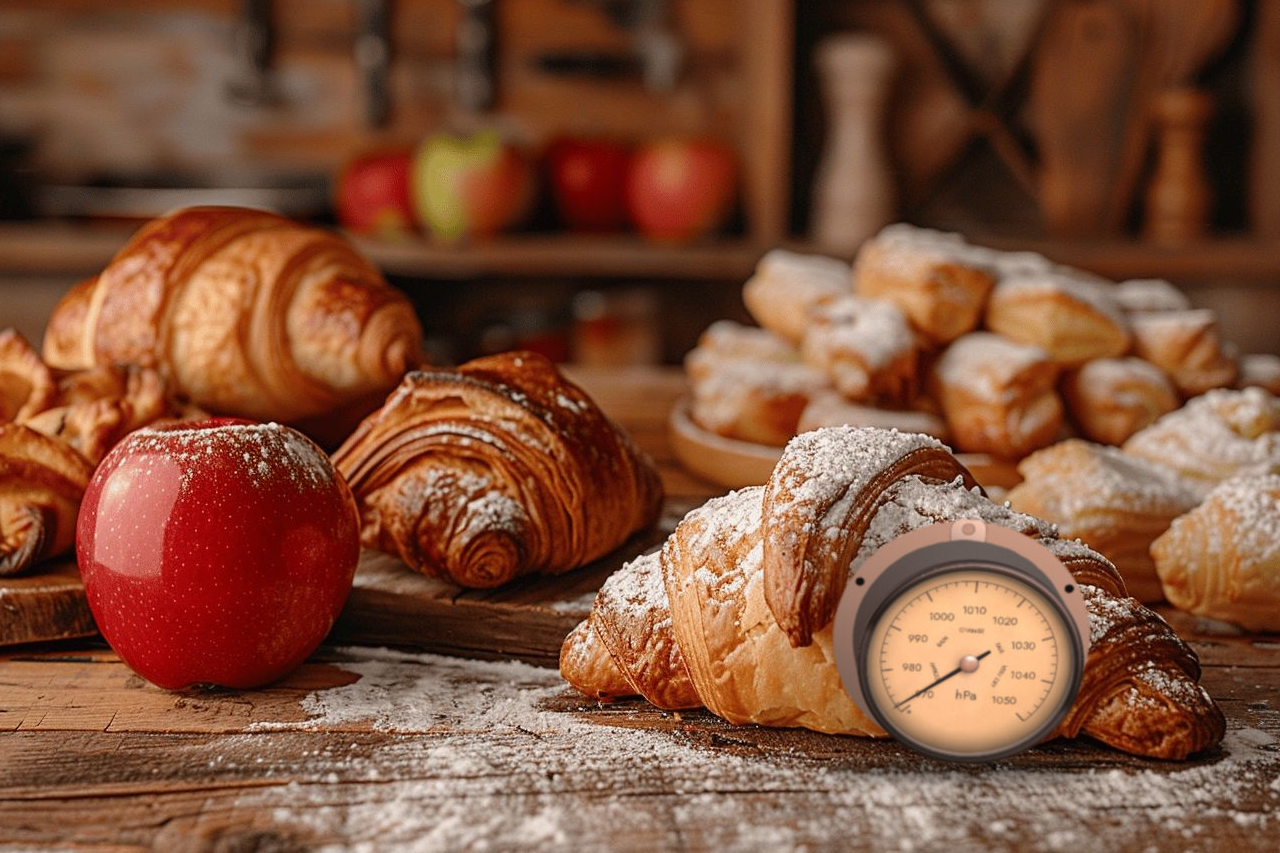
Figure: 972
